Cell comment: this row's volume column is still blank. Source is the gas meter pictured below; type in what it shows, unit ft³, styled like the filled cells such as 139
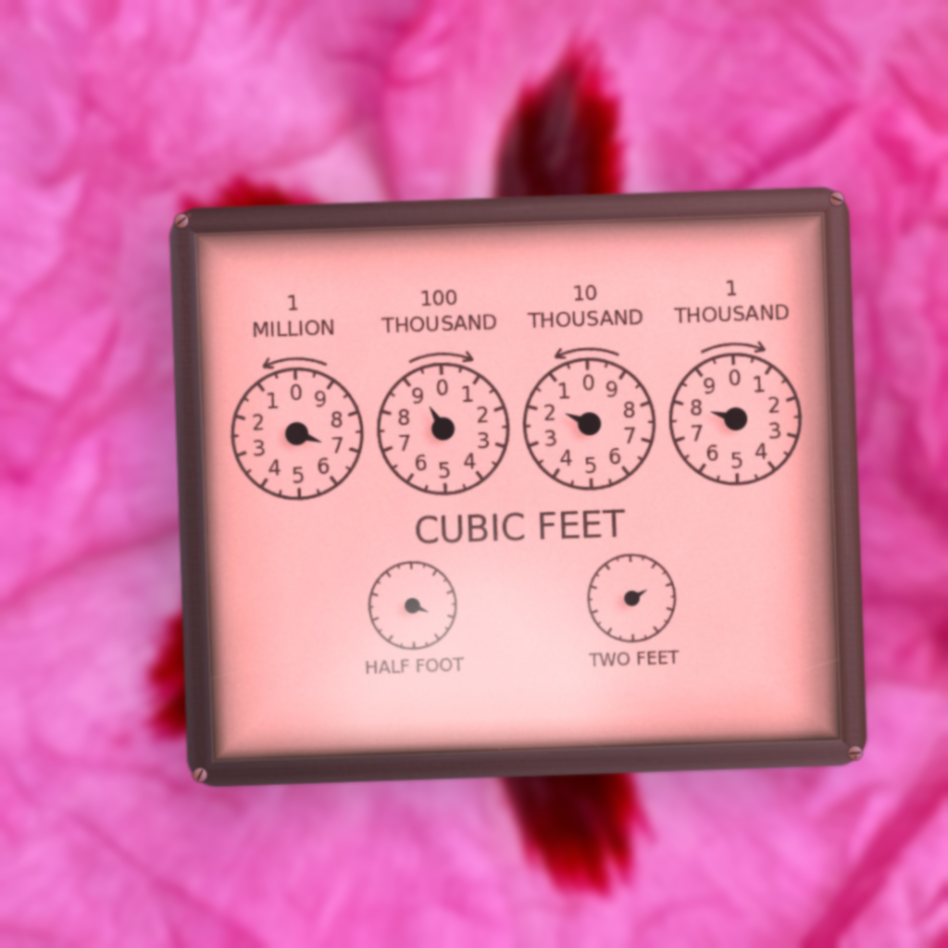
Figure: 691800
